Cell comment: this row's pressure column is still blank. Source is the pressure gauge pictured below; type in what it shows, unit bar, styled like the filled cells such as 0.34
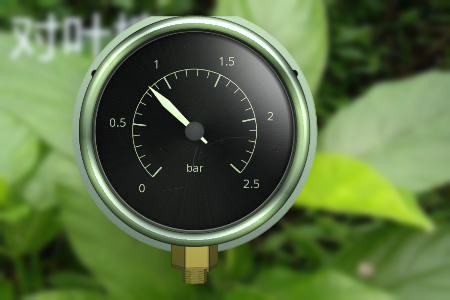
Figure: 0.85
